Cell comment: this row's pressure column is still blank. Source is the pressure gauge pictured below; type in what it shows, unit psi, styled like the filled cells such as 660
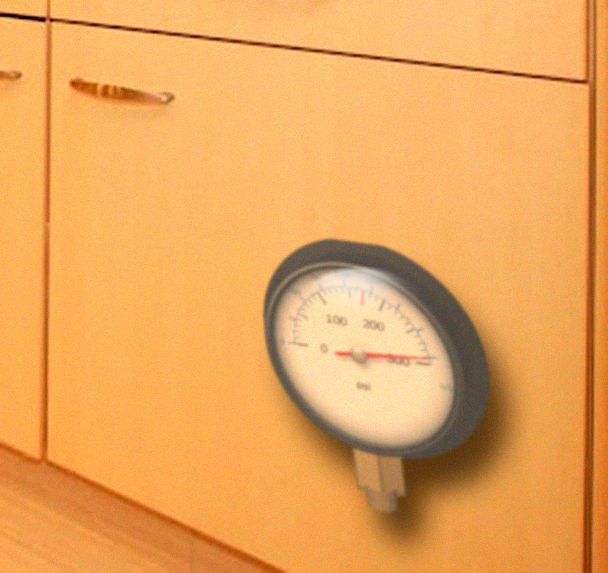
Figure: 290
